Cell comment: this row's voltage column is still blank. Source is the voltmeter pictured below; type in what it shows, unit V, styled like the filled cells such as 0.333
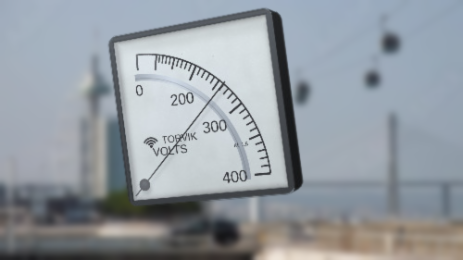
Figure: 260
